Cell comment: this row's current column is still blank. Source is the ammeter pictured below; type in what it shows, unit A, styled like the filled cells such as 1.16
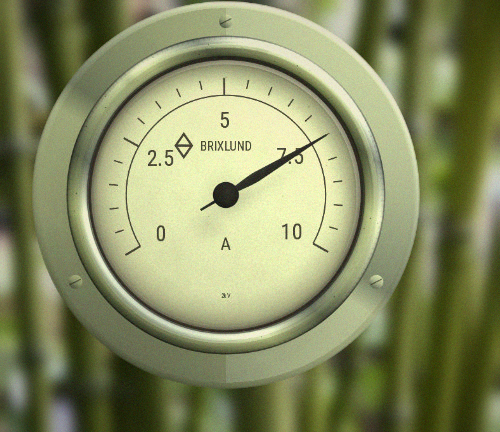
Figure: 7.5
